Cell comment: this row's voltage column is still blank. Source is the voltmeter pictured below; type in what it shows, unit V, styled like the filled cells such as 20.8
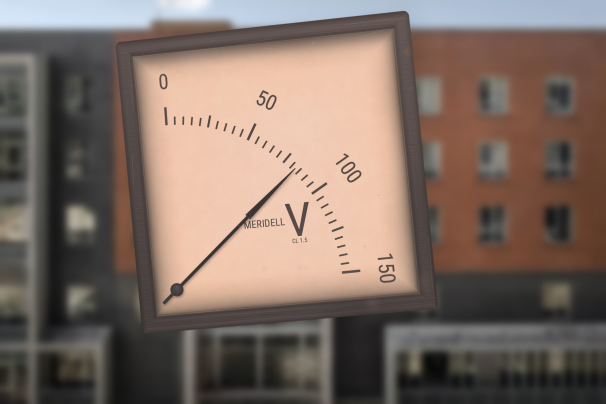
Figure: 82.5
